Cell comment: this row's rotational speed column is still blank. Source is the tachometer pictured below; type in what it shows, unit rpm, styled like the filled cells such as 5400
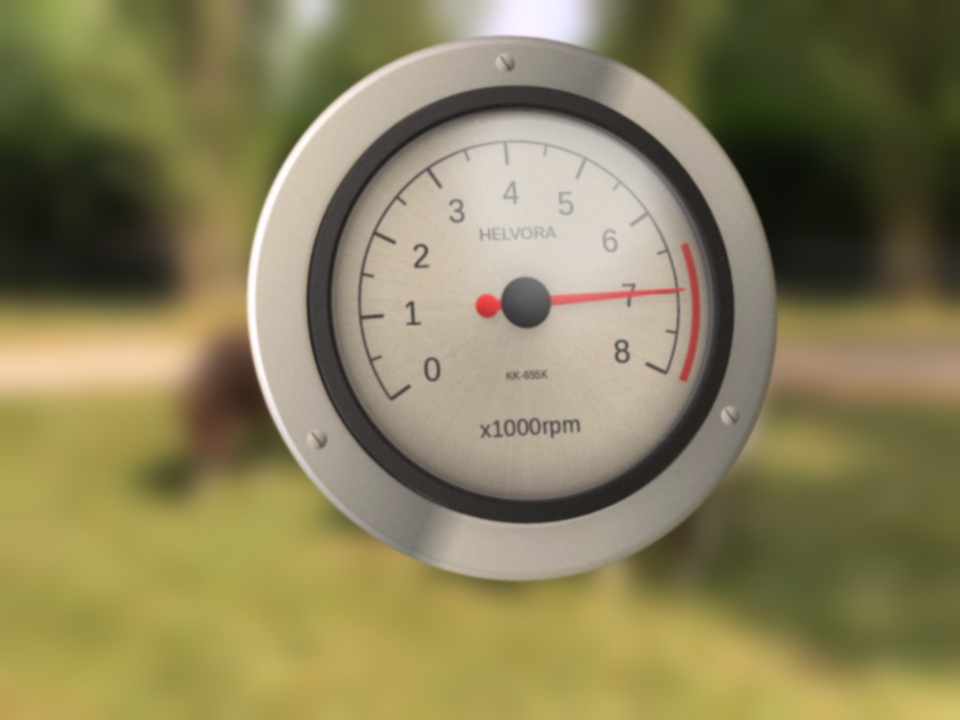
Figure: 7000
